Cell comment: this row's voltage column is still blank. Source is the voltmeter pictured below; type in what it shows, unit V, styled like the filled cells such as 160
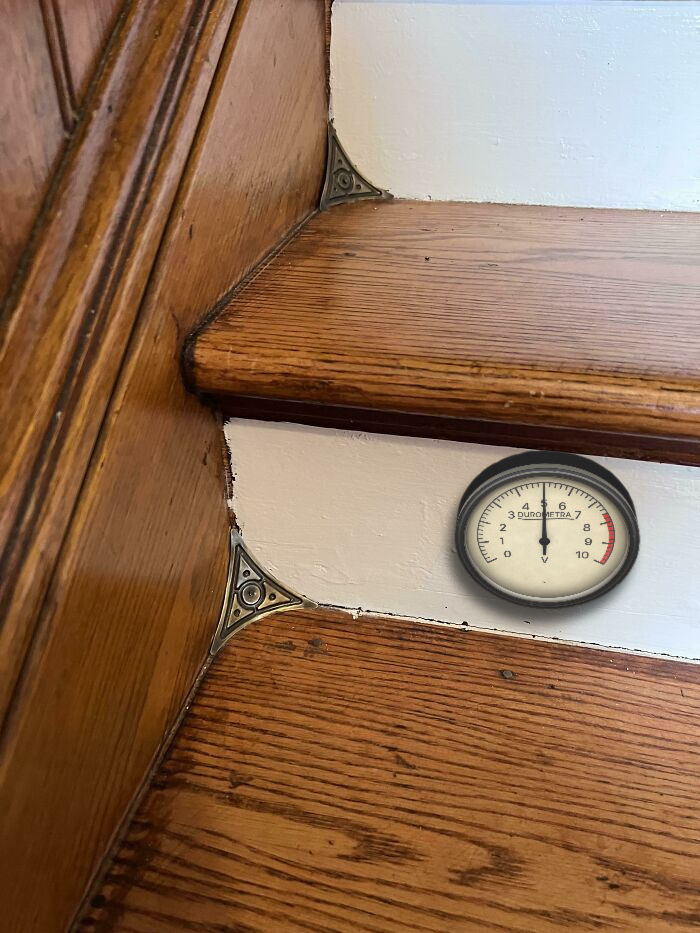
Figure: 5
